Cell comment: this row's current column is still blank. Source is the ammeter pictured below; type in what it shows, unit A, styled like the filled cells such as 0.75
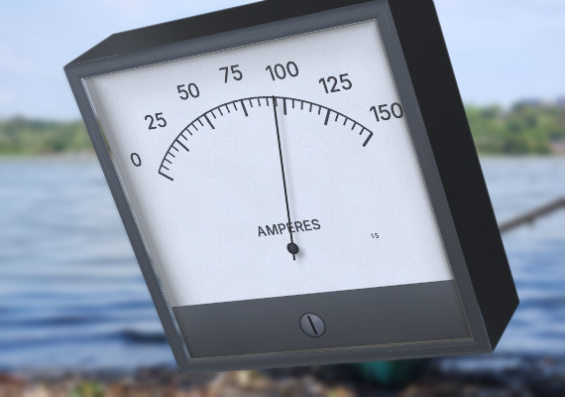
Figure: 95
